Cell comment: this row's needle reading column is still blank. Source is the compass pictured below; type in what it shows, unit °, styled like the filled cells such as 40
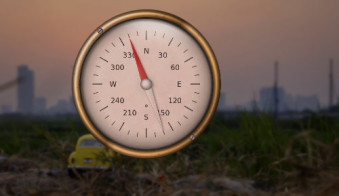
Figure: 340
